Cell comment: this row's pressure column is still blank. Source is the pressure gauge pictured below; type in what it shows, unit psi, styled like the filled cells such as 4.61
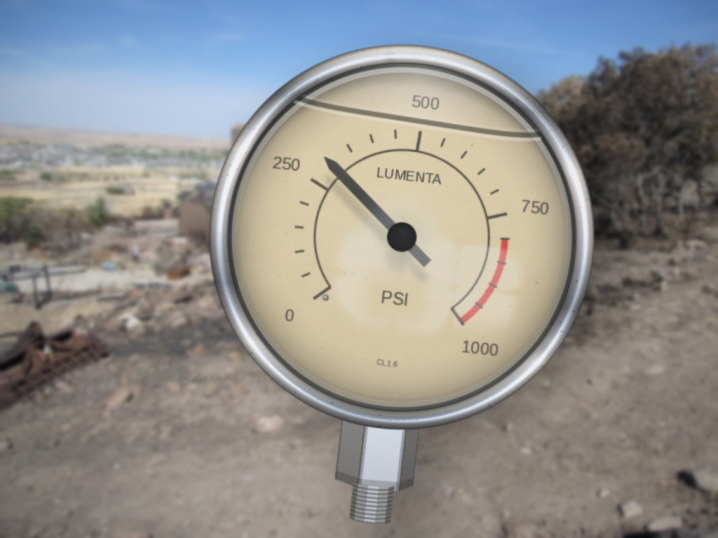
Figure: 300
